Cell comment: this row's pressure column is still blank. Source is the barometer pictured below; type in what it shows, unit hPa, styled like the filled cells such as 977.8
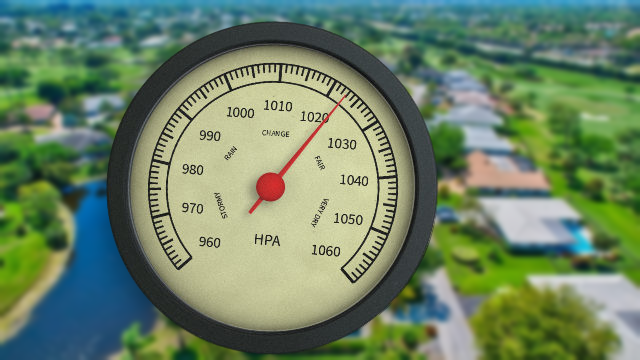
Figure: 1023
